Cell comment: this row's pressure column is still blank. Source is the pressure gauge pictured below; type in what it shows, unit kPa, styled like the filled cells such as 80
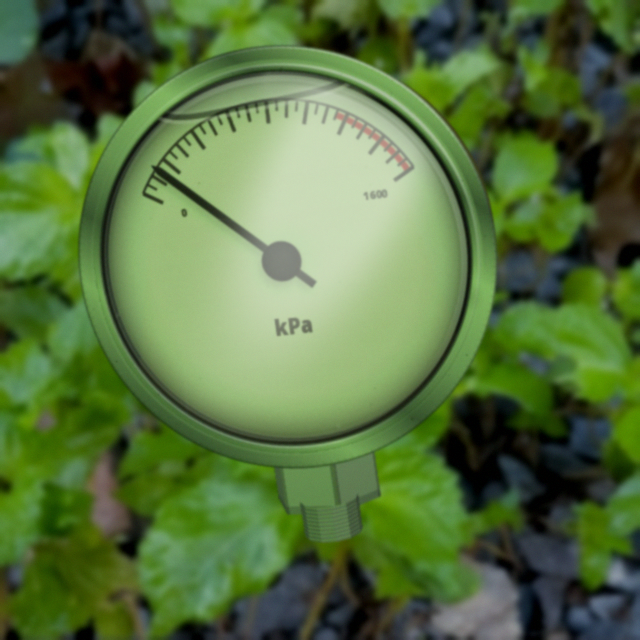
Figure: 150
